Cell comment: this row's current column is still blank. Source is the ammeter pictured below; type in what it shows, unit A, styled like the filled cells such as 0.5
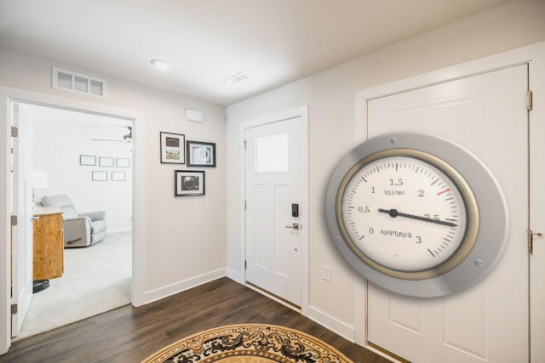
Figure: 2.55
